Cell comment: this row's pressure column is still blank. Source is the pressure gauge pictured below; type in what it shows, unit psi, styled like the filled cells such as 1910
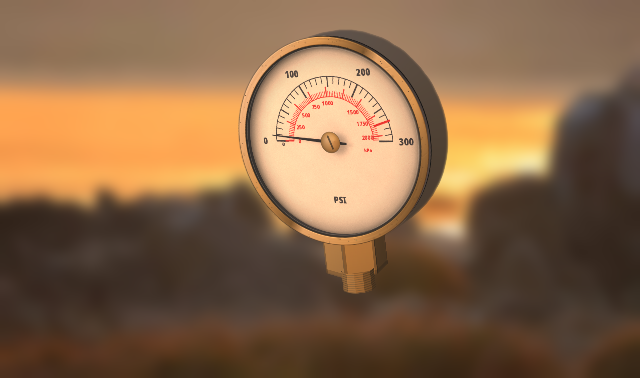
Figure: 10
